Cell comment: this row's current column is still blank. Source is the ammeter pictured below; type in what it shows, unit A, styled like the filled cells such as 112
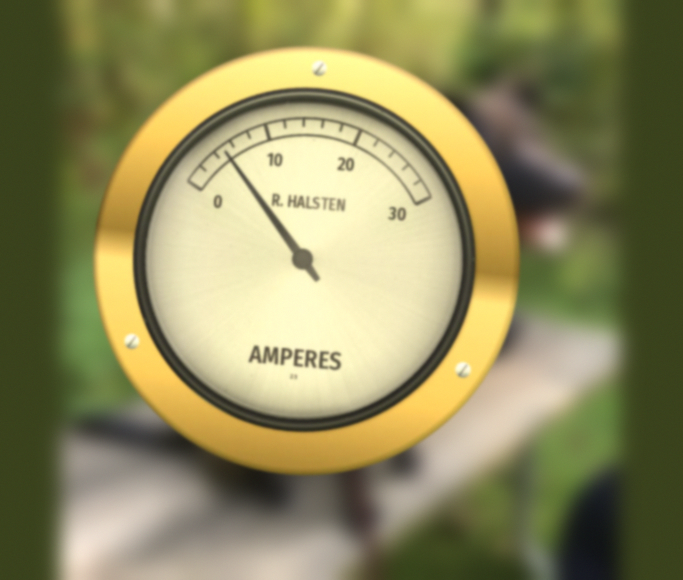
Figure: 5
